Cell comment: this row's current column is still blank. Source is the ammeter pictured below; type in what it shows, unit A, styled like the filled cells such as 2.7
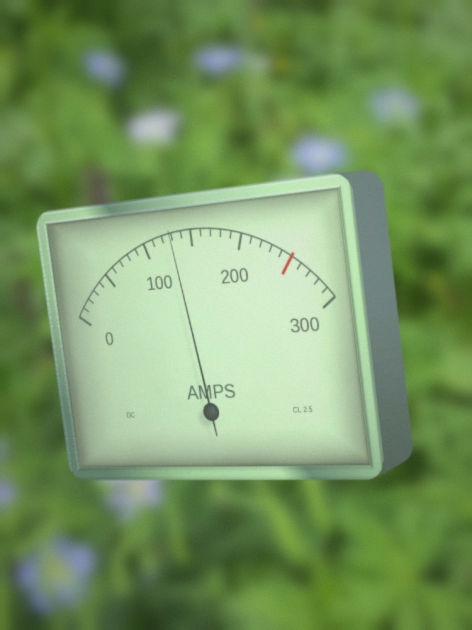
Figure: 130
